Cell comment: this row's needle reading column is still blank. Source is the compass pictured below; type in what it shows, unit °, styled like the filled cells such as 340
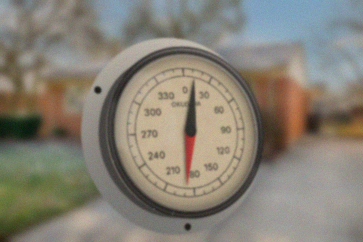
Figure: 190
